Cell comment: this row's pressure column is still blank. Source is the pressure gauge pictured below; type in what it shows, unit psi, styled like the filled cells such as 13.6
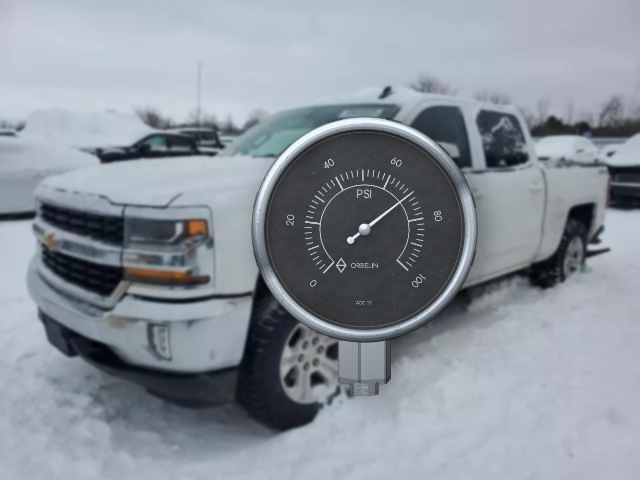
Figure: 70
